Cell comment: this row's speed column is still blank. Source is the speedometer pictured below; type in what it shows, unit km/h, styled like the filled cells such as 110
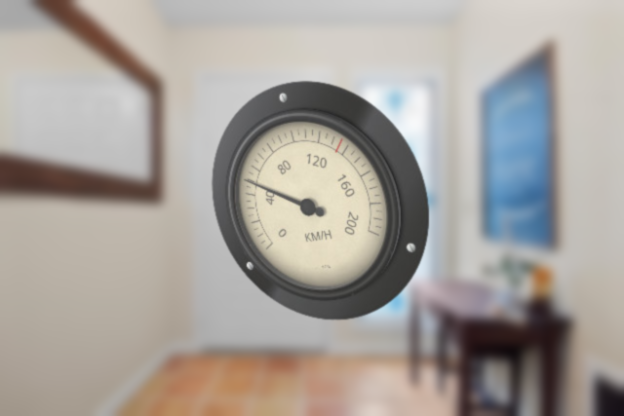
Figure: 50
